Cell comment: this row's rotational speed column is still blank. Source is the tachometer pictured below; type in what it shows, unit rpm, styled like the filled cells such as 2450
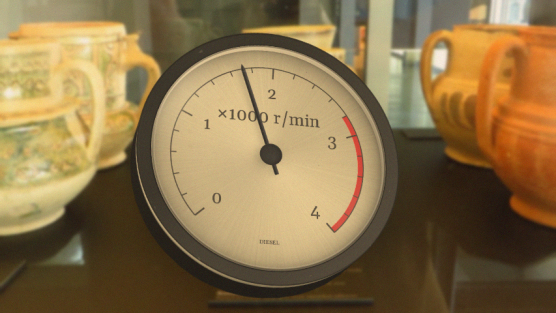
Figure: 1700
